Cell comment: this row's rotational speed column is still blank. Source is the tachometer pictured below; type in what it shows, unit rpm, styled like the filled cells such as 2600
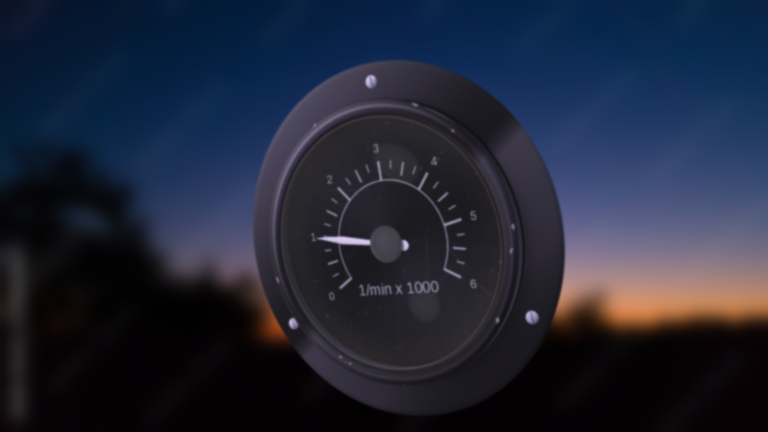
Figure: 1000
